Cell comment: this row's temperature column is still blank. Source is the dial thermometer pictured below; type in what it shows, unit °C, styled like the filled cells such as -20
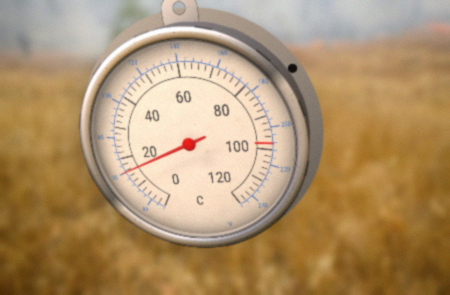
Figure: 16
